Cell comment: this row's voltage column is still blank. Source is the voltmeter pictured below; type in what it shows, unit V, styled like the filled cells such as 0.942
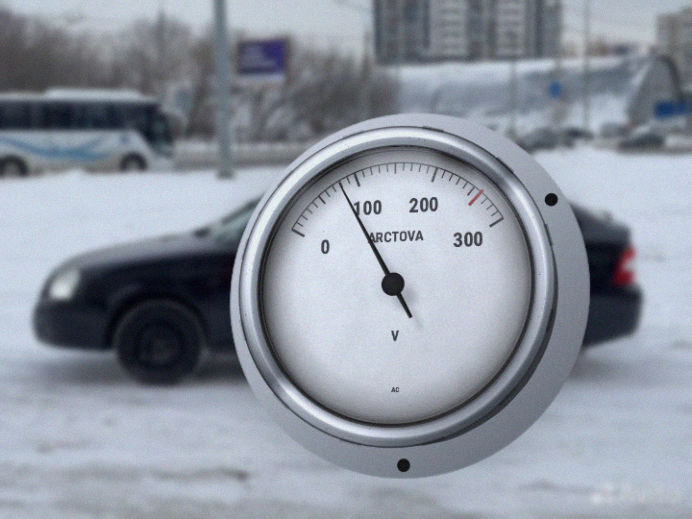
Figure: 80
